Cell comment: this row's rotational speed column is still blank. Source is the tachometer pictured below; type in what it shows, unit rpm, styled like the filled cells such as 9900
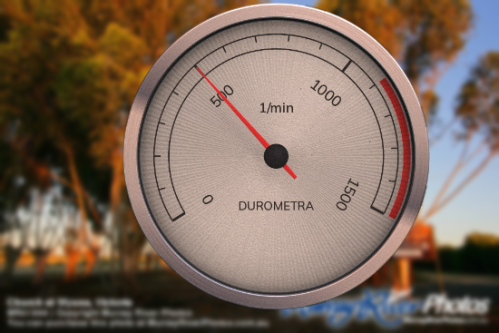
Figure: 500
